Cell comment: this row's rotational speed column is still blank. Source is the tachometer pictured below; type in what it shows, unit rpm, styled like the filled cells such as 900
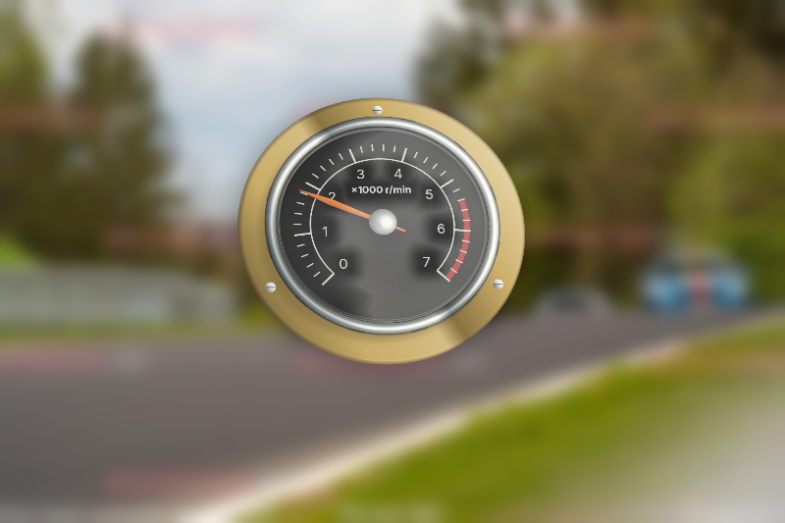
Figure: 1800
